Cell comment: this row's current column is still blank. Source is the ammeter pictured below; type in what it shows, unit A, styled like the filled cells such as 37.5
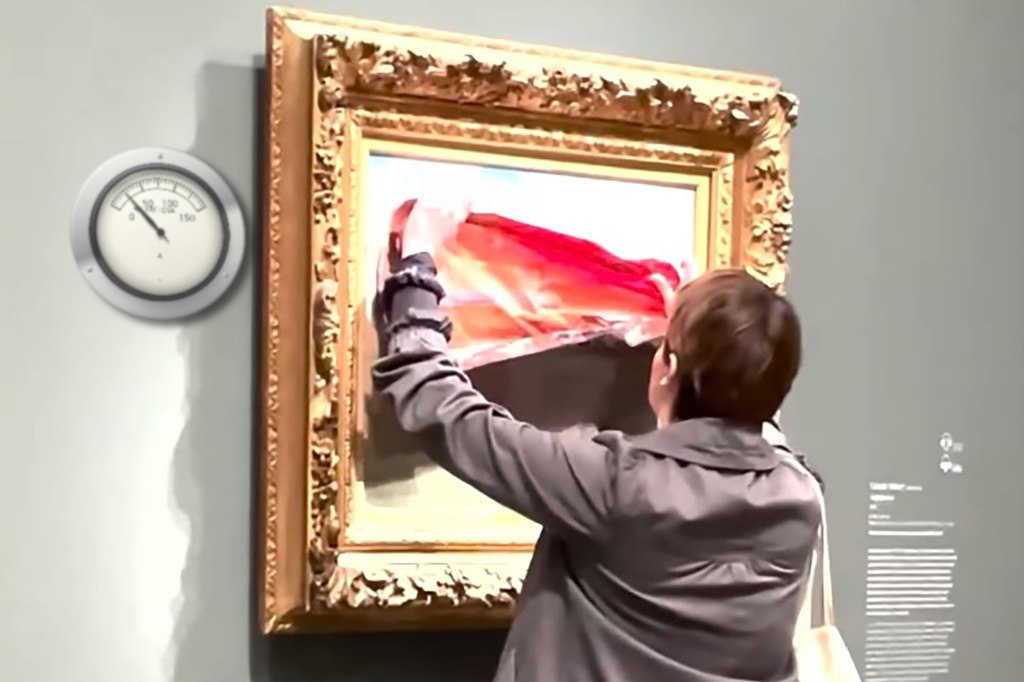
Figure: 25
